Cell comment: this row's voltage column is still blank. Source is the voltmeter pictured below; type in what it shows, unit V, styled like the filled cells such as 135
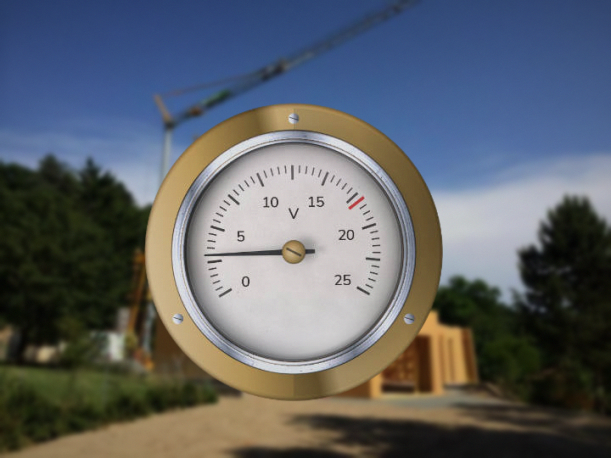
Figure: 3
